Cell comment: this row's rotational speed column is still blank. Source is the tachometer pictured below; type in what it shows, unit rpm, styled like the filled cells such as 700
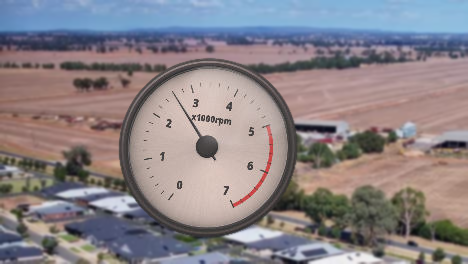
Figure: 2600
